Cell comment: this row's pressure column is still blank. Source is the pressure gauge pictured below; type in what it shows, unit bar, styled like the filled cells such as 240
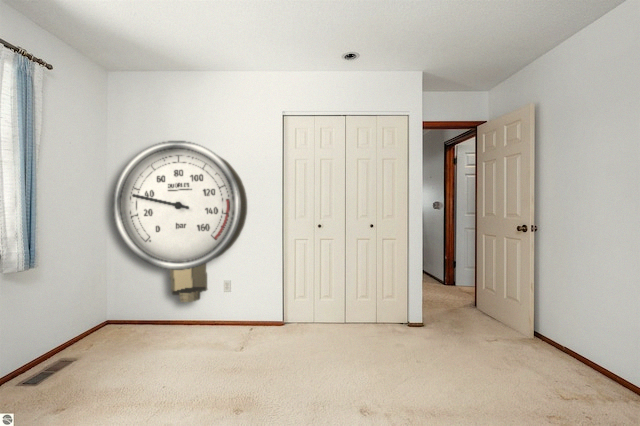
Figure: 35
